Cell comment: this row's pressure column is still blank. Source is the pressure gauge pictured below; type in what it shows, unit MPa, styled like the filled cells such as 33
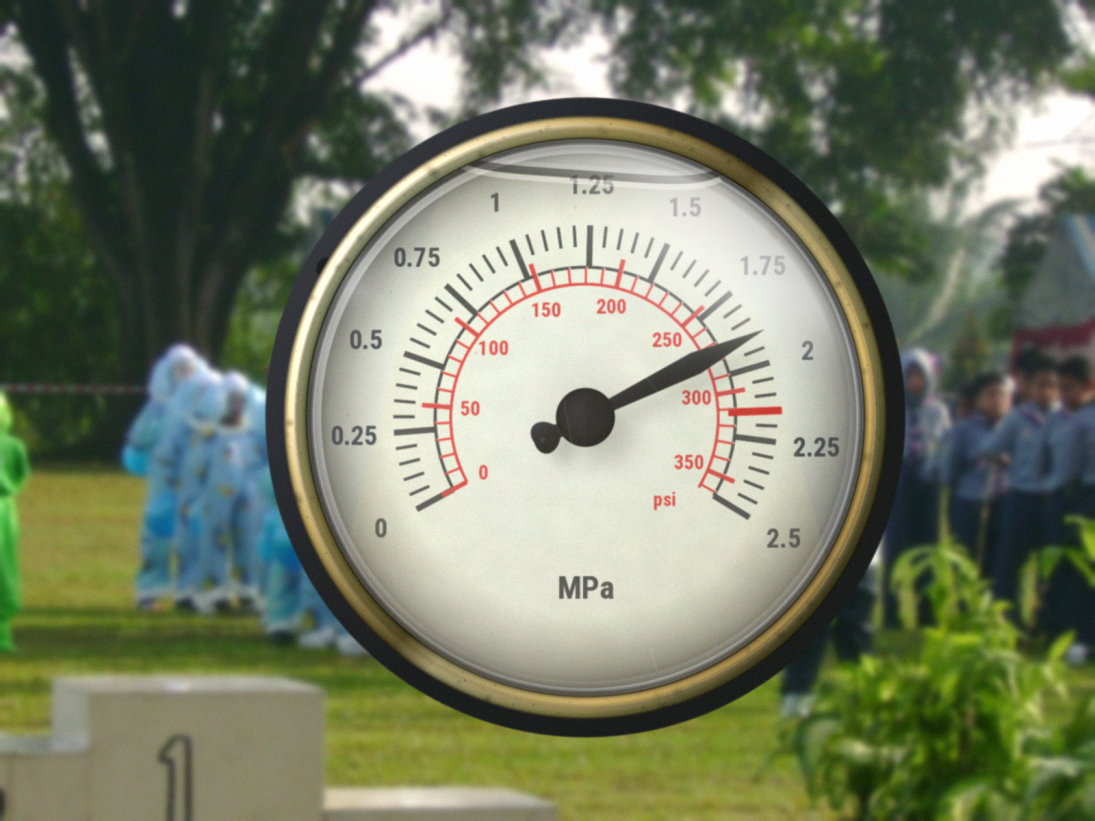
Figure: 1.9
